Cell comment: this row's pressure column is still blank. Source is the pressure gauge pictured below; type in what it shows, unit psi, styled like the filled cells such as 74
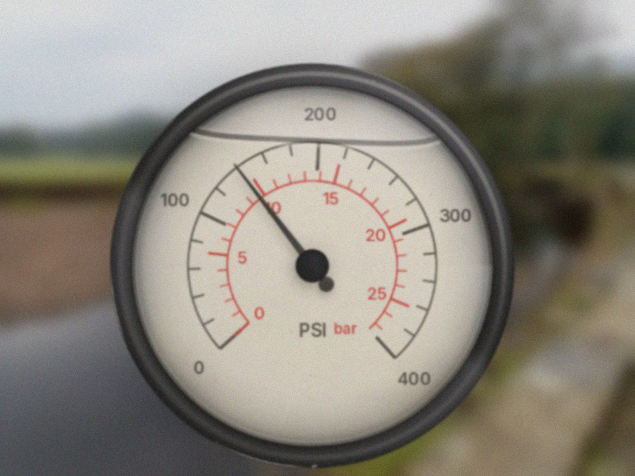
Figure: 140
